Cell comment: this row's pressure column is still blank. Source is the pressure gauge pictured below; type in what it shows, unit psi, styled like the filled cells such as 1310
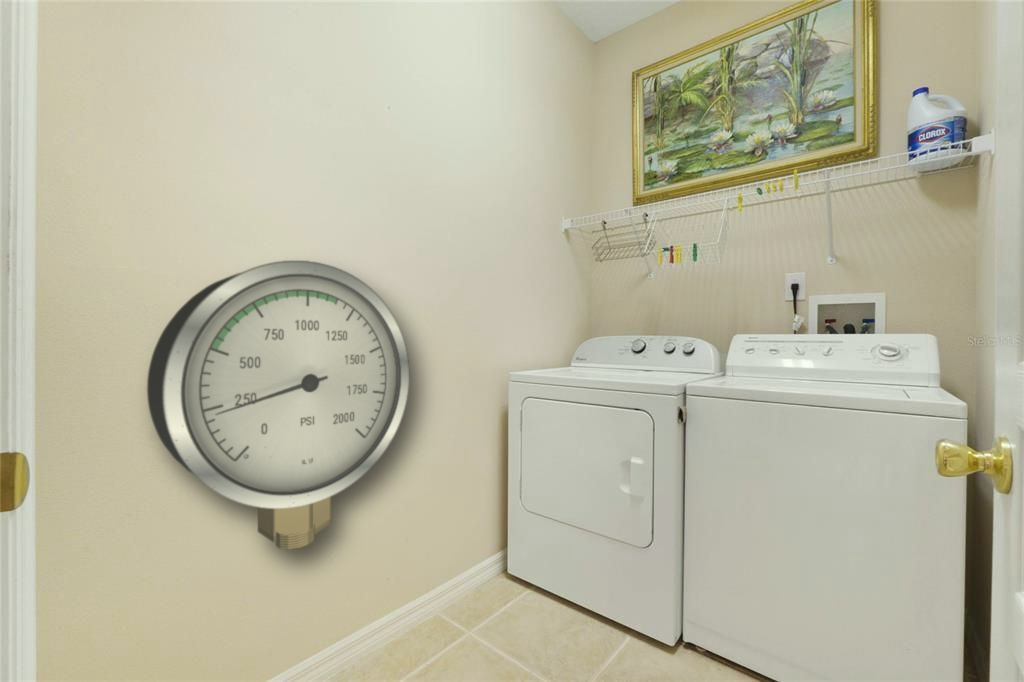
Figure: 225
